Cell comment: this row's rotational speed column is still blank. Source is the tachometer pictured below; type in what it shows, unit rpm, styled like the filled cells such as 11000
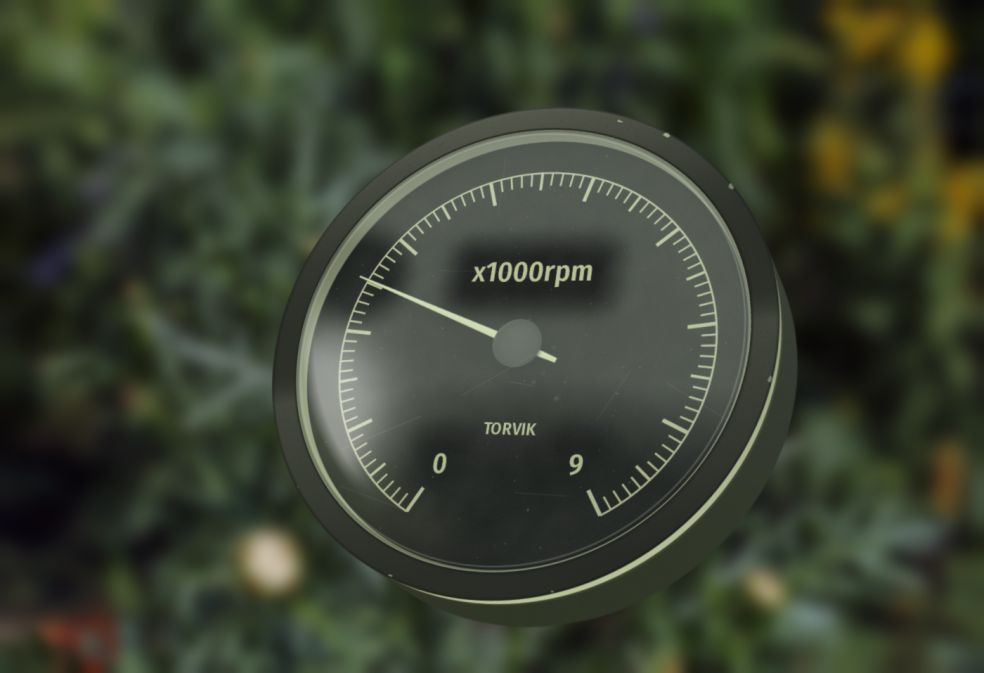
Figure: 2500
